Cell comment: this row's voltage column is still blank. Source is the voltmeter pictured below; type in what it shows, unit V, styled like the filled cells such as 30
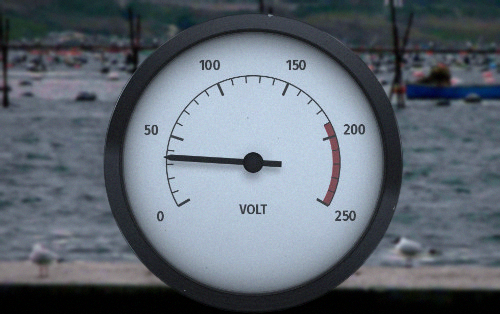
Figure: 35
